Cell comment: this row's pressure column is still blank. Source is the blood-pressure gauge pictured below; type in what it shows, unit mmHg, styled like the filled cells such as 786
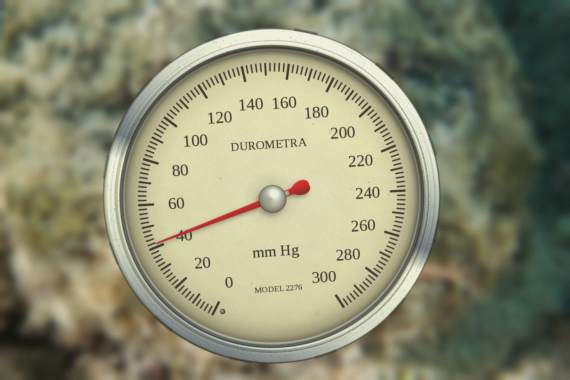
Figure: 42
